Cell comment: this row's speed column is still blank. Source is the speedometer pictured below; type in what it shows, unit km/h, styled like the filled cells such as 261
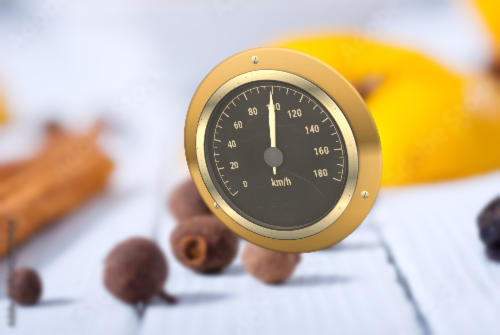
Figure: 100
